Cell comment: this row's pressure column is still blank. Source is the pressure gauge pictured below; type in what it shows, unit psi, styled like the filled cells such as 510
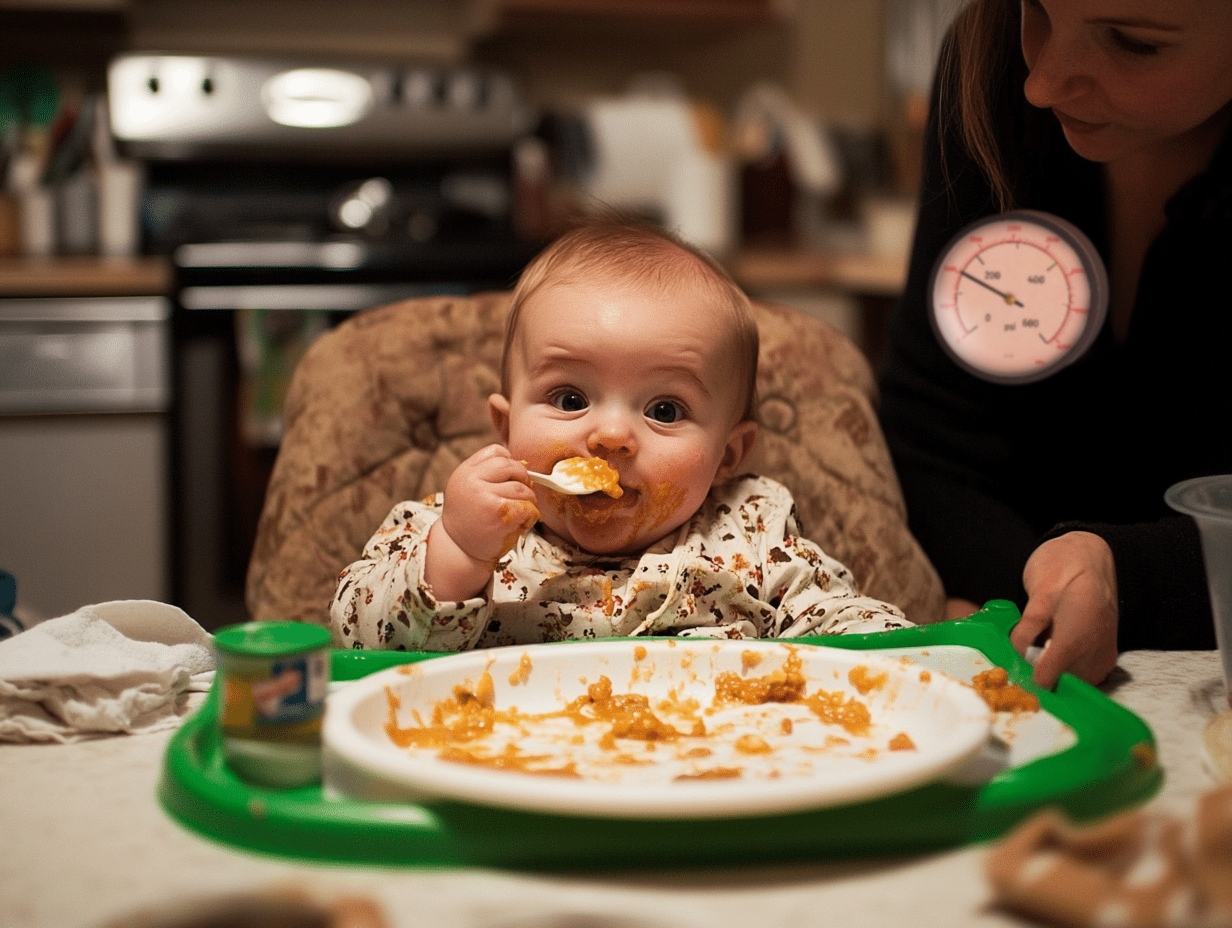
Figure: 150
